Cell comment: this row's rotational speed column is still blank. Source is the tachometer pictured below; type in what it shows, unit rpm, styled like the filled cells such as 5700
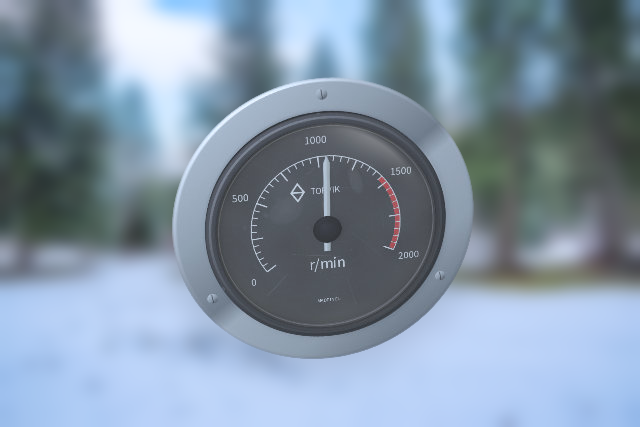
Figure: 1050
